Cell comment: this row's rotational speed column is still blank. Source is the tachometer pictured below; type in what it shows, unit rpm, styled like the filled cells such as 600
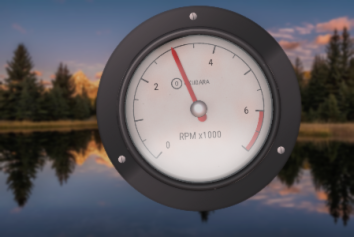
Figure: 3000
